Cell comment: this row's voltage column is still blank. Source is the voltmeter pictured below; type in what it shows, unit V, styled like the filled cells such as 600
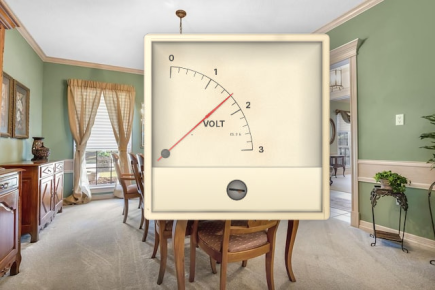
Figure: 1.6
